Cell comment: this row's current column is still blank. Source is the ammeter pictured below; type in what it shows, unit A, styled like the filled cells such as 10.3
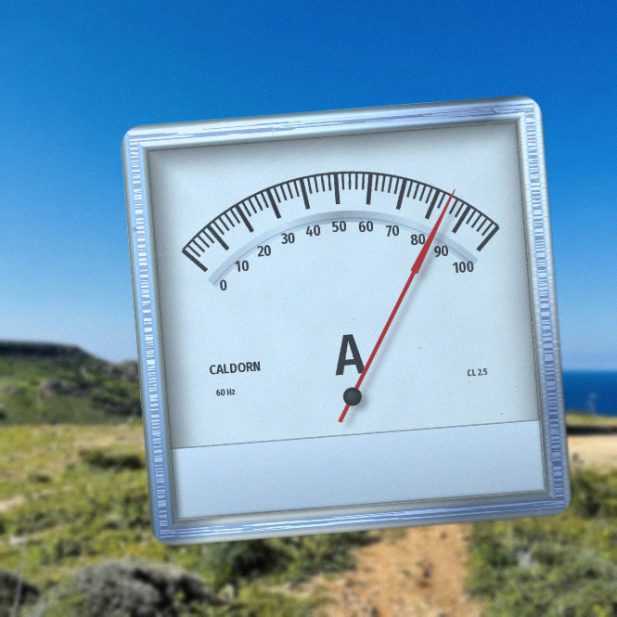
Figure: 84
